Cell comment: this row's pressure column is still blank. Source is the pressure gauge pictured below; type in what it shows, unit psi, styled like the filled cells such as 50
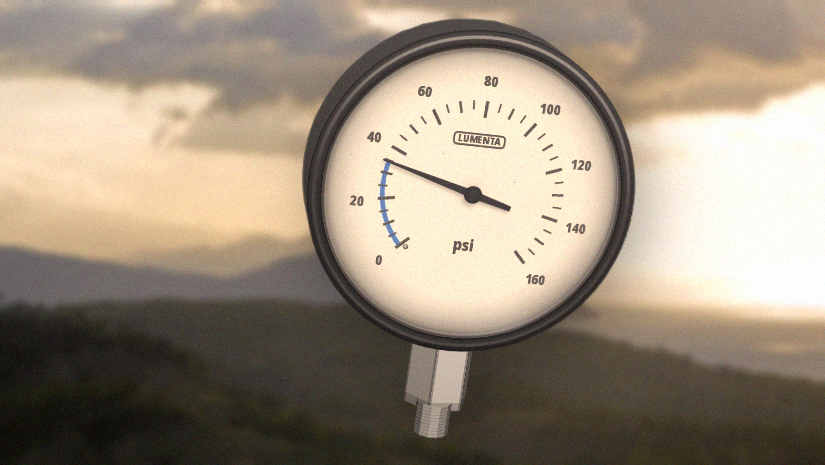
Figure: 35
